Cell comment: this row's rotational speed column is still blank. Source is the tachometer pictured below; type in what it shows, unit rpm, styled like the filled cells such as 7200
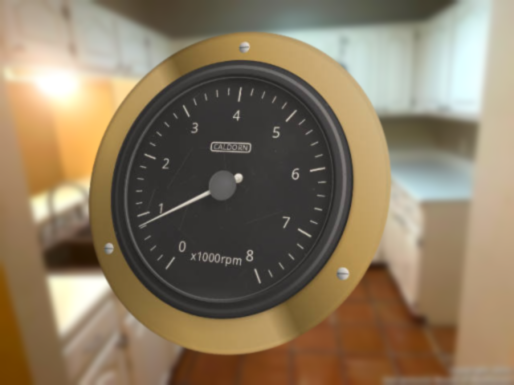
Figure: 800
